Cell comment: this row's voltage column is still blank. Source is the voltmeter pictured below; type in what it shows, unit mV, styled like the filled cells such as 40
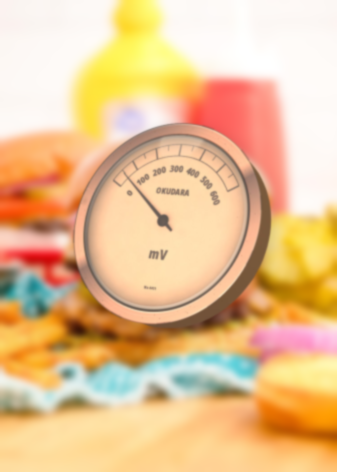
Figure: 50
